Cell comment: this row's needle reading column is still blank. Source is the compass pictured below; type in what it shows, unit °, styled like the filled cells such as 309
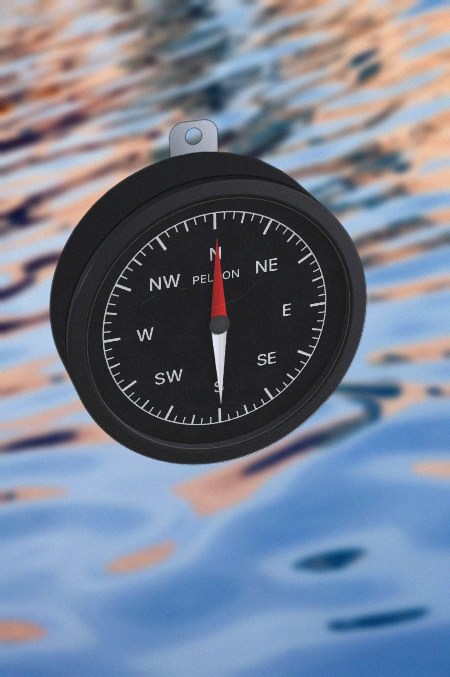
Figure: 0
